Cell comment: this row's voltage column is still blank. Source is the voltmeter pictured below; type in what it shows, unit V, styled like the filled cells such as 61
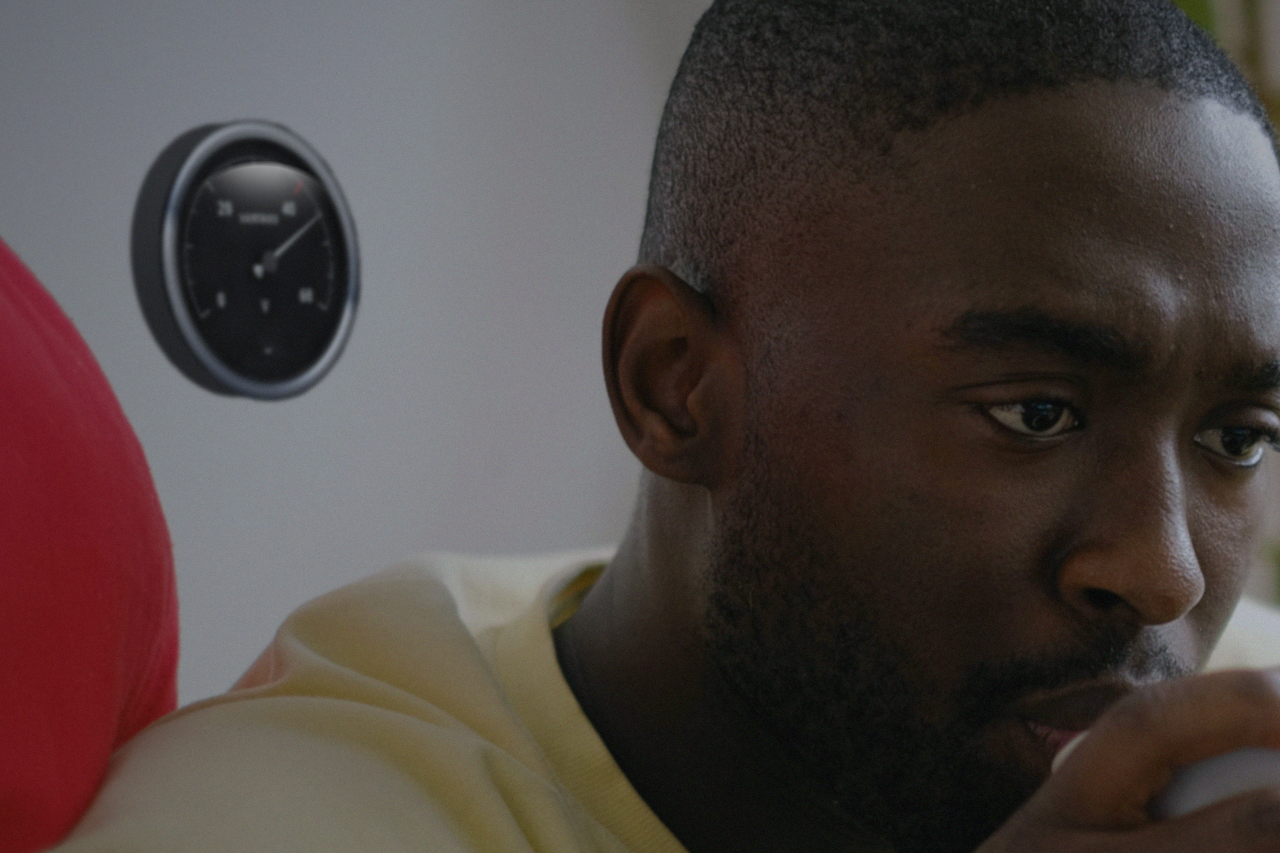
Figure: 45
